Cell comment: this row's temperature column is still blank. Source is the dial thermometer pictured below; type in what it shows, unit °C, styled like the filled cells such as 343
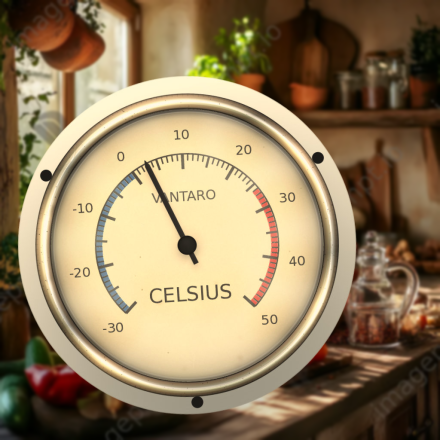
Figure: 3
